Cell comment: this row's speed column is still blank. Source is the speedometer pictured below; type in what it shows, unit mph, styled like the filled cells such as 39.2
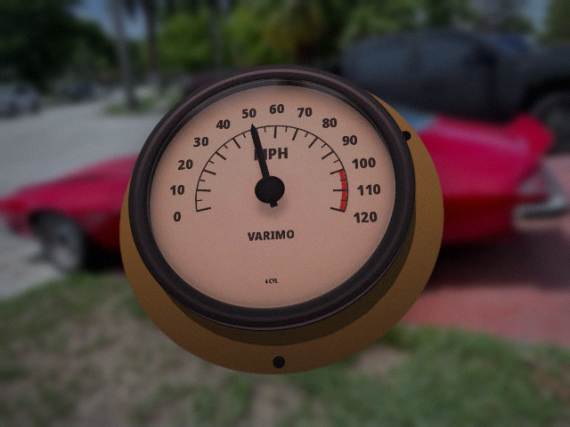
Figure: 50
